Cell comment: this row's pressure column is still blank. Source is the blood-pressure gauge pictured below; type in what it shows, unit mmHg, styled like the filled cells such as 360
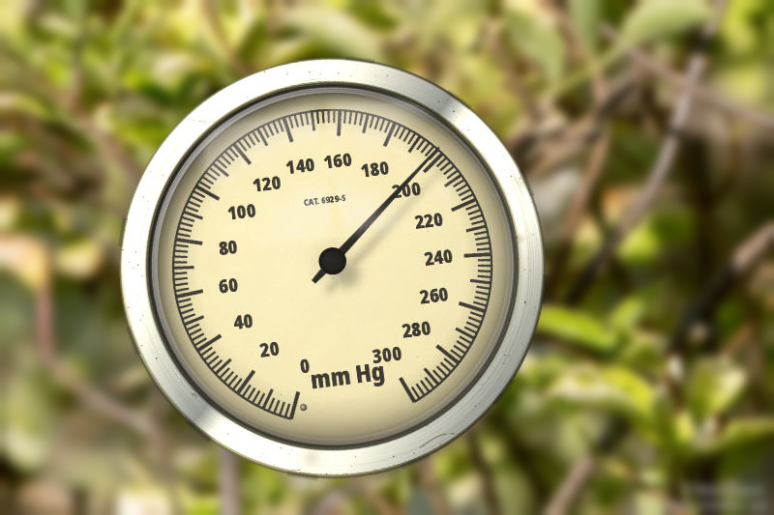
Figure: 198
